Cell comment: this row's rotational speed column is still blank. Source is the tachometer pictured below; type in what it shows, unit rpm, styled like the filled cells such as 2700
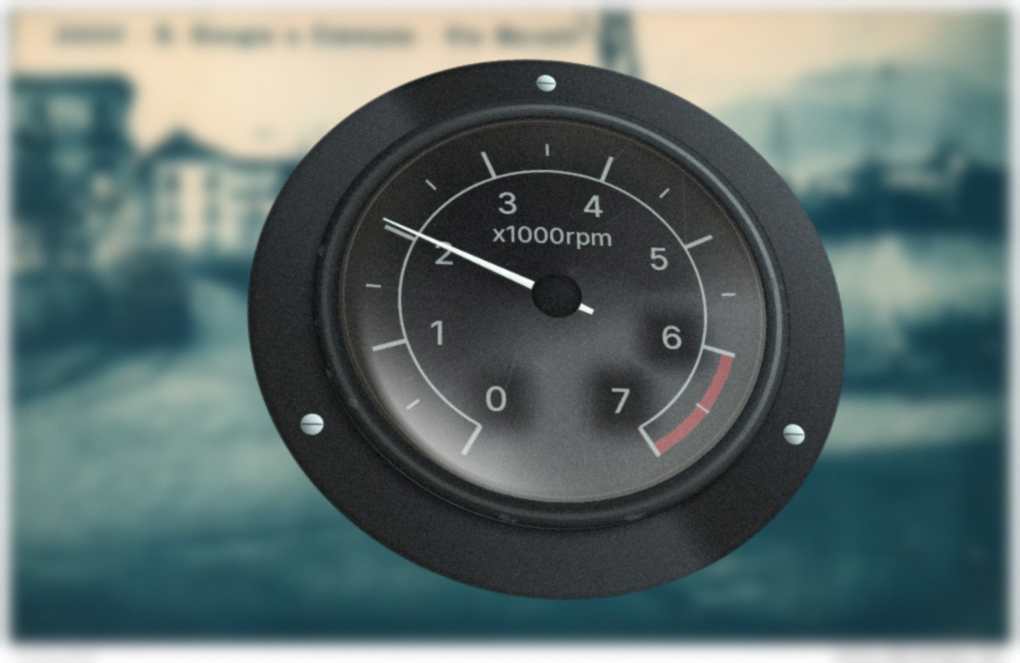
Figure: 2000
